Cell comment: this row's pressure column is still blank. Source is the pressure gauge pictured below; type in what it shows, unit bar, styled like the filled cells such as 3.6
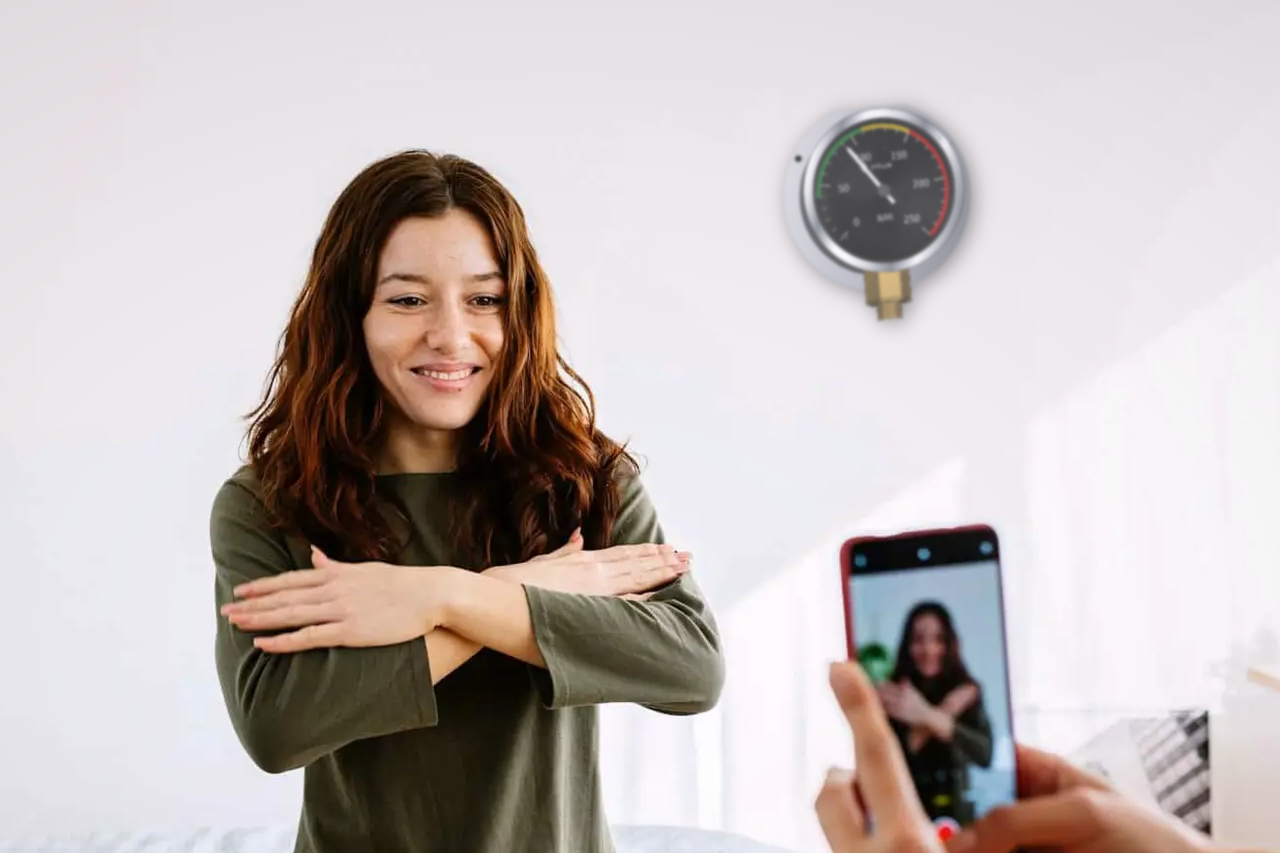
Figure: 90
